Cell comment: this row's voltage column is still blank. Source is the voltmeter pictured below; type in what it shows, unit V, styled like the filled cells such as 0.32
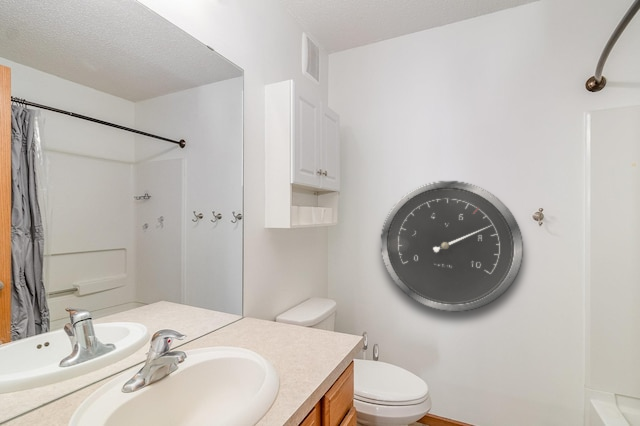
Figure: 7.5
